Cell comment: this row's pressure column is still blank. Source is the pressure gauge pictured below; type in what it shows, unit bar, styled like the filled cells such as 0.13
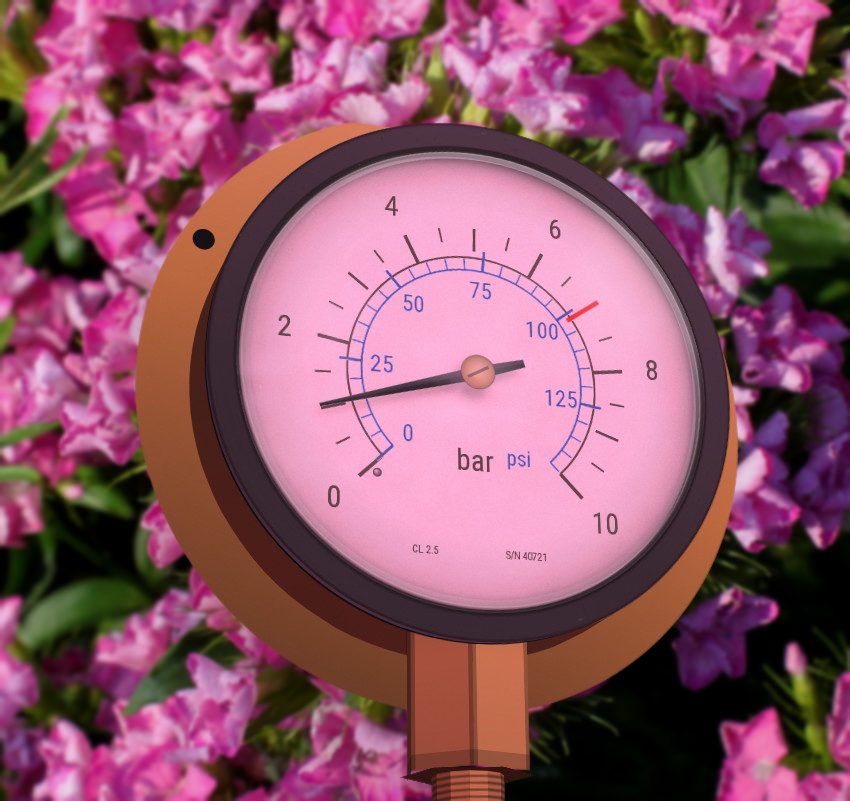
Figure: 1
